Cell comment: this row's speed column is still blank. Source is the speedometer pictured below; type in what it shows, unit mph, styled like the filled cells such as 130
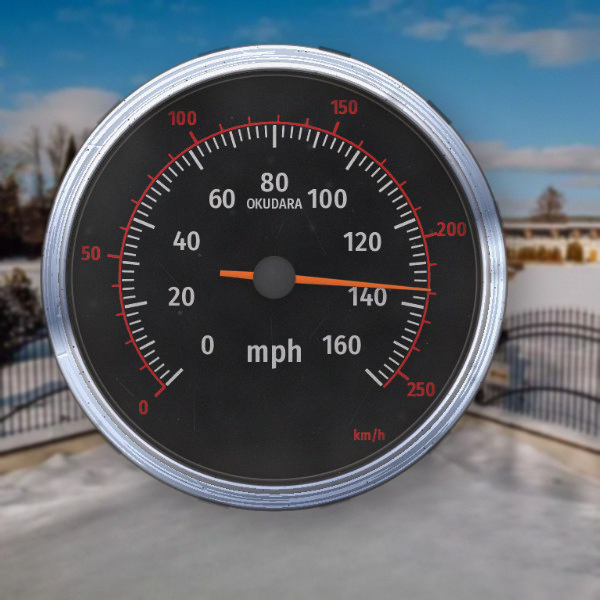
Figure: 136
